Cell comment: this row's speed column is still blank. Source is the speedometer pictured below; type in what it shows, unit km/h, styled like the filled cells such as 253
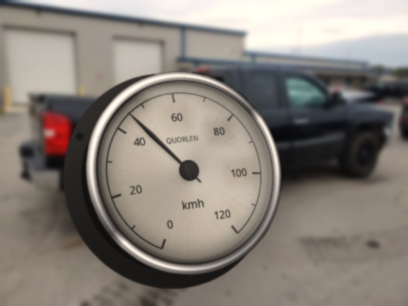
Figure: 45
